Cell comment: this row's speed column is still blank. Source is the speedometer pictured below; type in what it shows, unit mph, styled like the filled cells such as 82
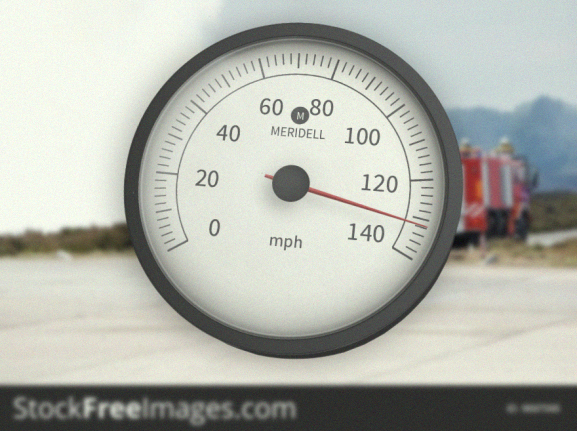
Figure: 132
